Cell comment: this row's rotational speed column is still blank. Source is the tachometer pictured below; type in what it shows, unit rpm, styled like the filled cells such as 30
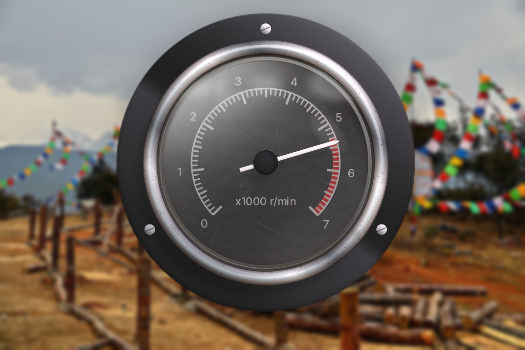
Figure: 5400
